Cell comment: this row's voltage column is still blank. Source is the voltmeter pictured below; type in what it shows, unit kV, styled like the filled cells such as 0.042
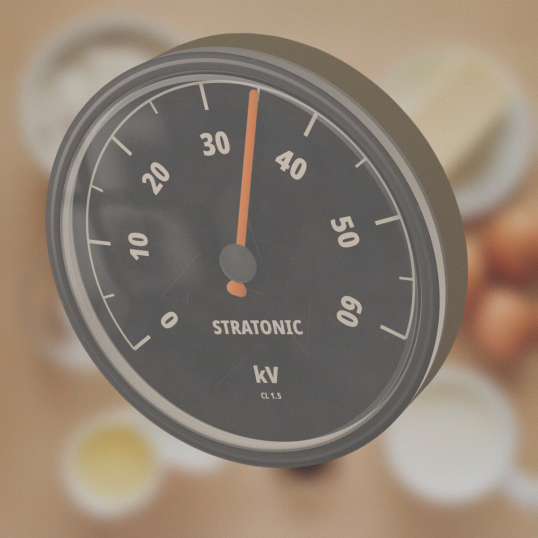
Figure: 35
